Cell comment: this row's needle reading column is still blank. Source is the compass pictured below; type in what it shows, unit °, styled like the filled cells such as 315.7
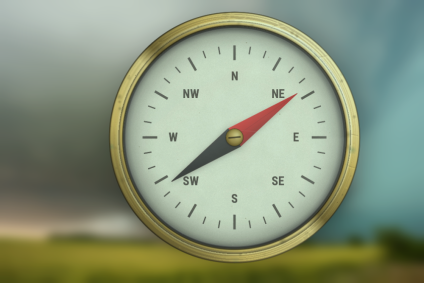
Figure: 55
